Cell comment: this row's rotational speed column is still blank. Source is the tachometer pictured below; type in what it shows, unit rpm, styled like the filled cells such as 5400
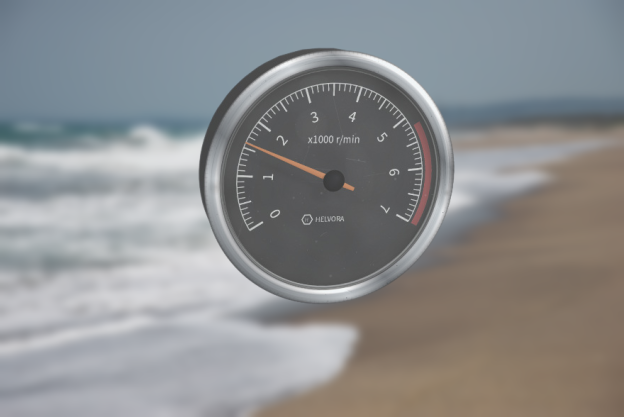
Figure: 1600
